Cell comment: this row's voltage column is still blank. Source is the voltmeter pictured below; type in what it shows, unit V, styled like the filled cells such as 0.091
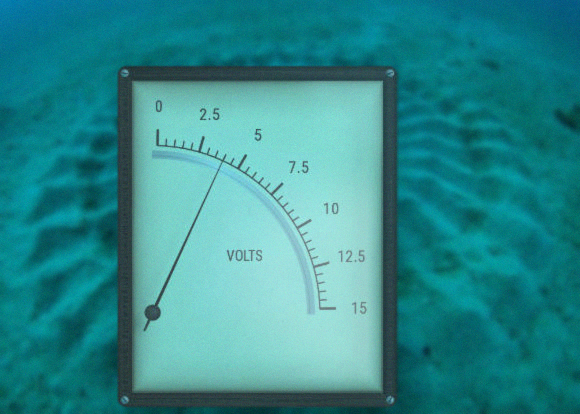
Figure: 4
